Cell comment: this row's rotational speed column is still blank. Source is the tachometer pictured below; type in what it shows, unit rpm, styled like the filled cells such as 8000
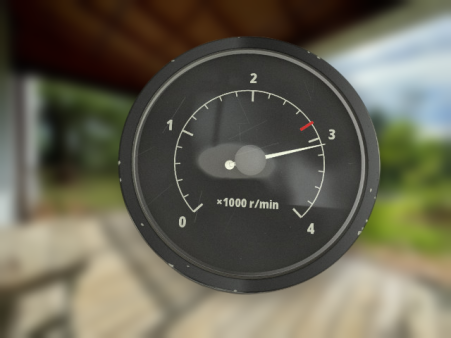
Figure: 3100
